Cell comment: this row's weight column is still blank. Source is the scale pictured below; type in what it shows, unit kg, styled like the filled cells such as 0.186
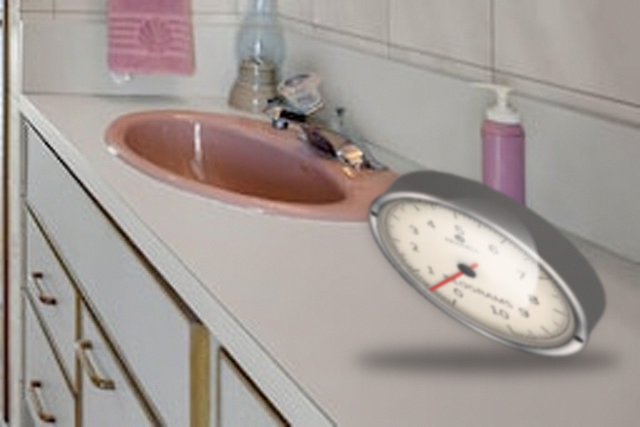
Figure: 0.5
